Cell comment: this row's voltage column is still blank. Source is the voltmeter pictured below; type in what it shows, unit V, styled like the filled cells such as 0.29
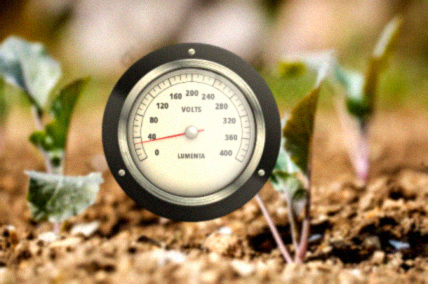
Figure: 30
